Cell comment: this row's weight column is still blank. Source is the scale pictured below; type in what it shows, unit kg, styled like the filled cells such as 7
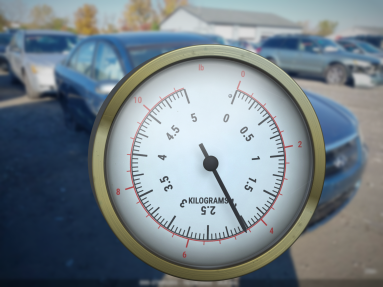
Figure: 2.05
